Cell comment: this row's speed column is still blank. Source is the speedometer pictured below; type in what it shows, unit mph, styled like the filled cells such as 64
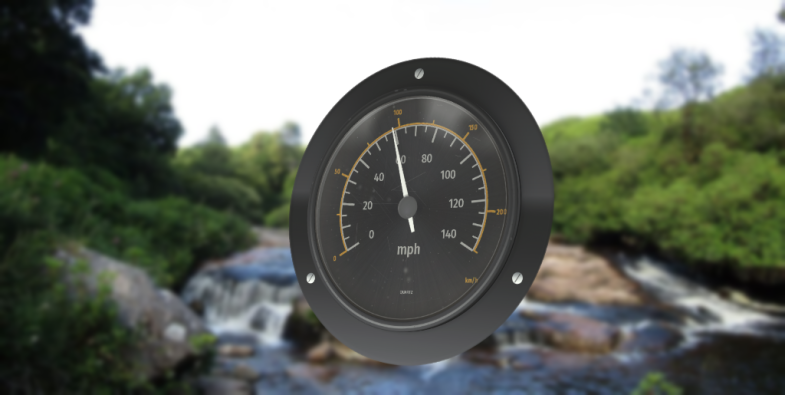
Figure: 60
